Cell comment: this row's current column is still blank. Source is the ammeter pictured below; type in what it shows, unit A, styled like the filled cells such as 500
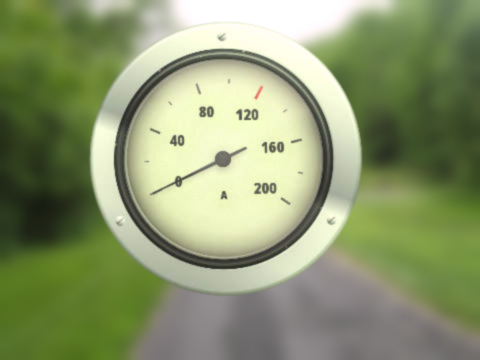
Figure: 0
